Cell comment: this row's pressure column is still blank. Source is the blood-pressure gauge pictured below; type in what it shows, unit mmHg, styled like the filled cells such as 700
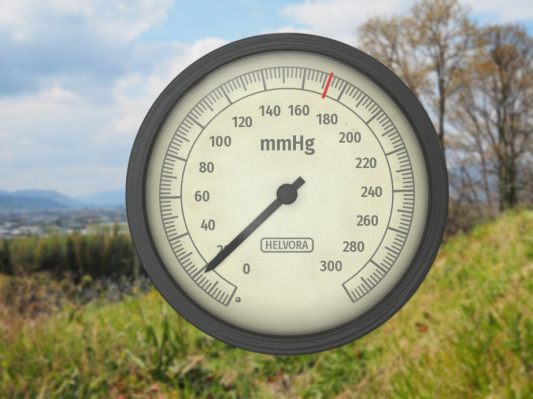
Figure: 18
